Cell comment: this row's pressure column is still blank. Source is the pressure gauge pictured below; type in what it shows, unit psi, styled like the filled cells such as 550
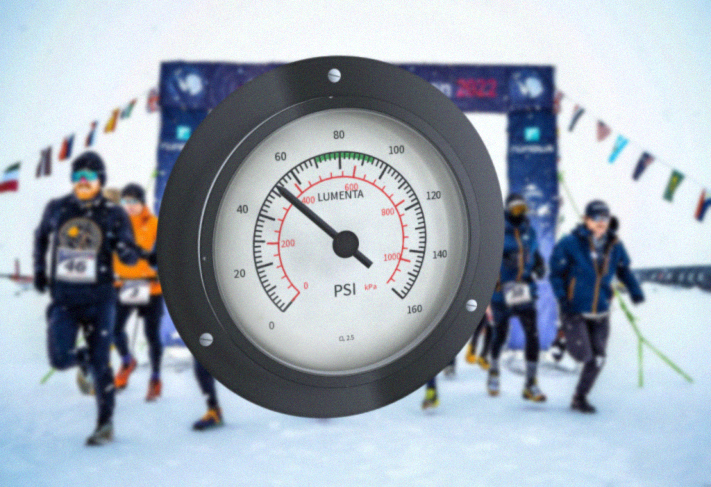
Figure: 52
